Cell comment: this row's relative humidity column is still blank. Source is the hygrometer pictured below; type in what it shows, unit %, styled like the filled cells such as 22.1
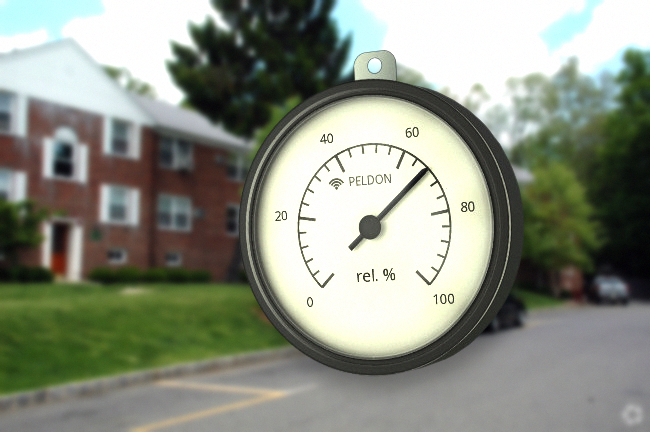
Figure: 68
